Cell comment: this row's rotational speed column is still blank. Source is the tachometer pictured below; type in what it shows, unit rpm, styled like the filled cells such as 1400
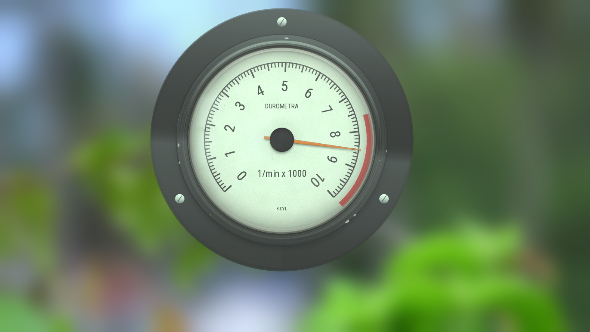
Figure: 8500
